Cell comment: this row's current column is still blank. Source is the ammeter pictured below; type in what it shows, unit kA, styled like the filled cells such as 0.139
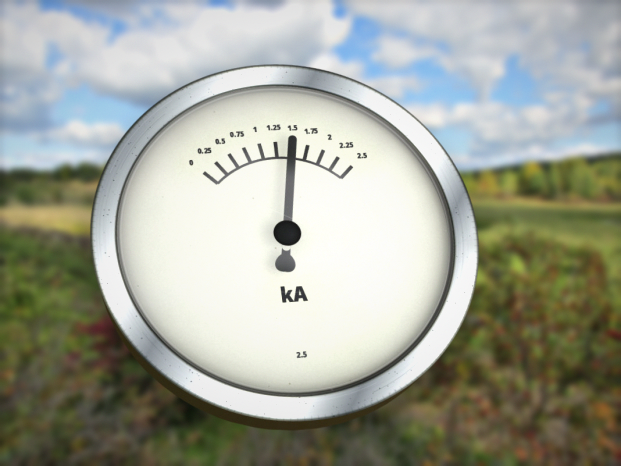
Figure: 1.5
